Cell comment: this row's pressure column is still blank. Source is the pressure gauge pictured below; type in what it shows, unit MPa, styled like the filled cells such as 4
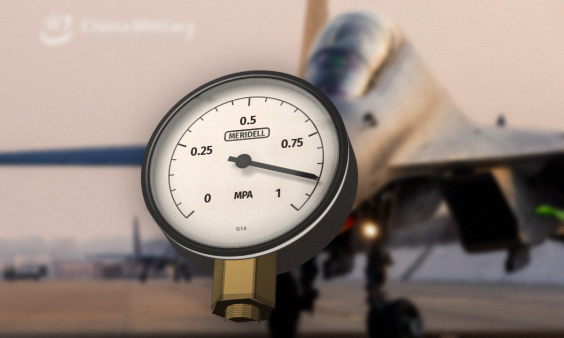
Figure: 0.9
